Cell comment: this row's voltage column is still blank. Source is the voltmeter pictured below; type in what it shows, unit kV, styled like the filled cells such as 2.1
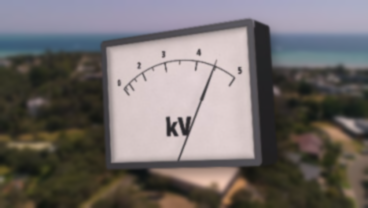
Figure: 4.5
